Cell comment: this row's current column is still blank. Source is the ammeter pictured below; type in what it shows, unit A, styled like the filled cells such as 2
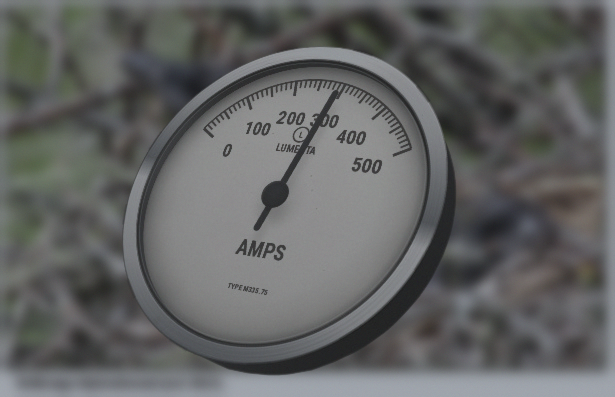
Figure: 300
